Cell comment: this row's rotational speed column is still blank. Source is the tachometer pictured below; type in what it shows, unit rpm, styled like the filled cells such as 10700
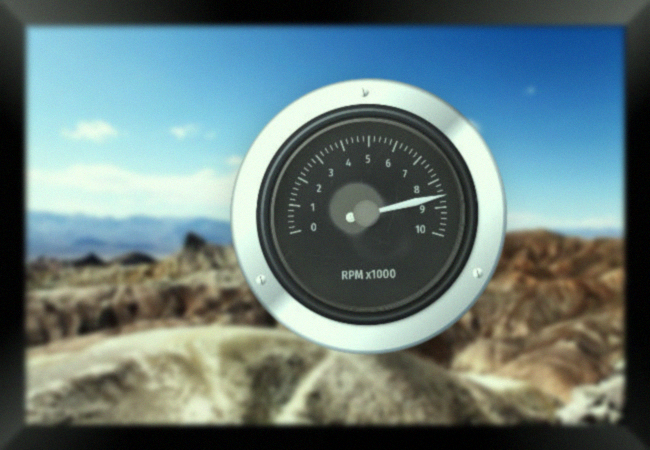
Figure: 8600
